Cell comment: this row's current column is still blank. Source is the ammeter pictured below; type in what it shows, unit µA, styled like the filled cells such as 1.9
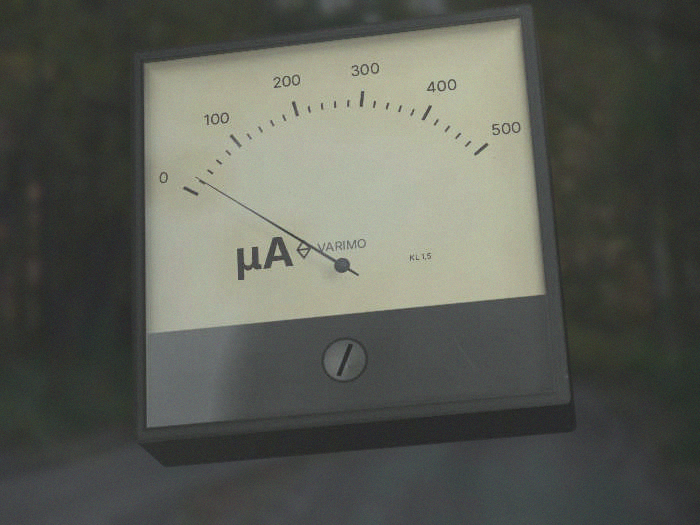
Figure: 20
